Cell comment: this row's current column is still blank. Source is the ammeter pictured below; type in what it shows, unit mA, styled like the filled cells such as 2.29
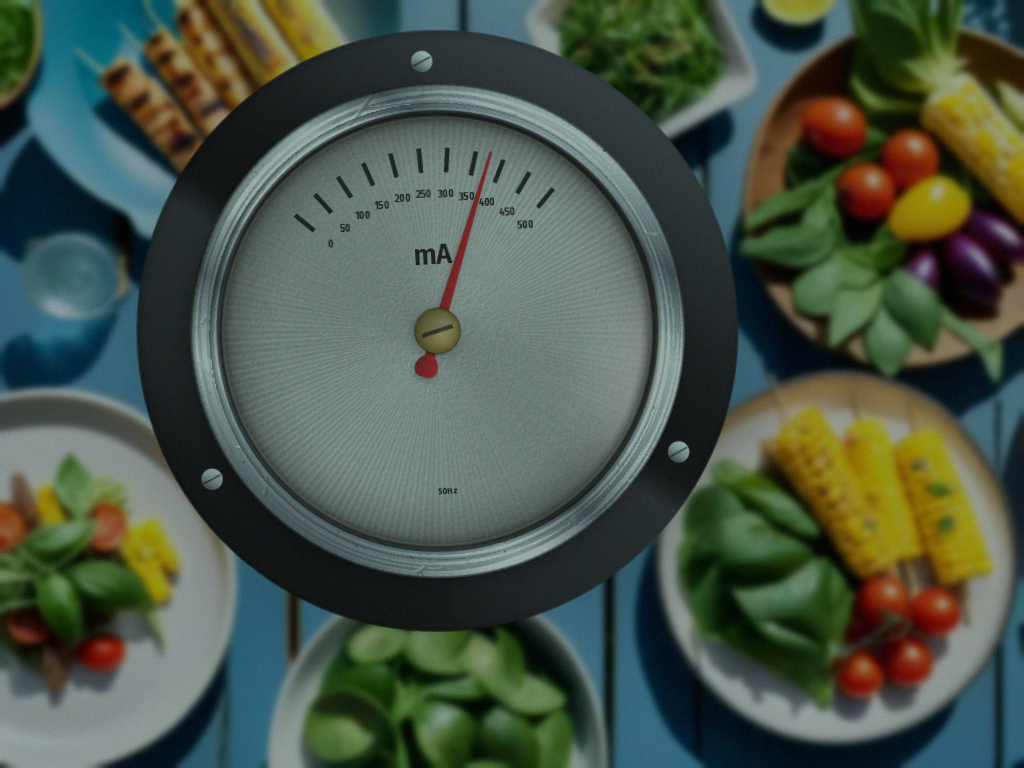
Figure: 375
